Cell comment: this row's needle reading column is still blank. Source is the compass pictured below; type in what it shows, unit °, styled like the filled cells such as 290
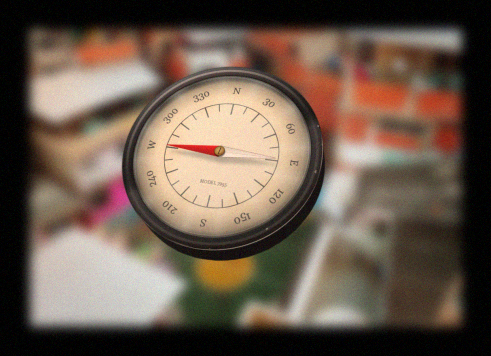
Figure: 270
